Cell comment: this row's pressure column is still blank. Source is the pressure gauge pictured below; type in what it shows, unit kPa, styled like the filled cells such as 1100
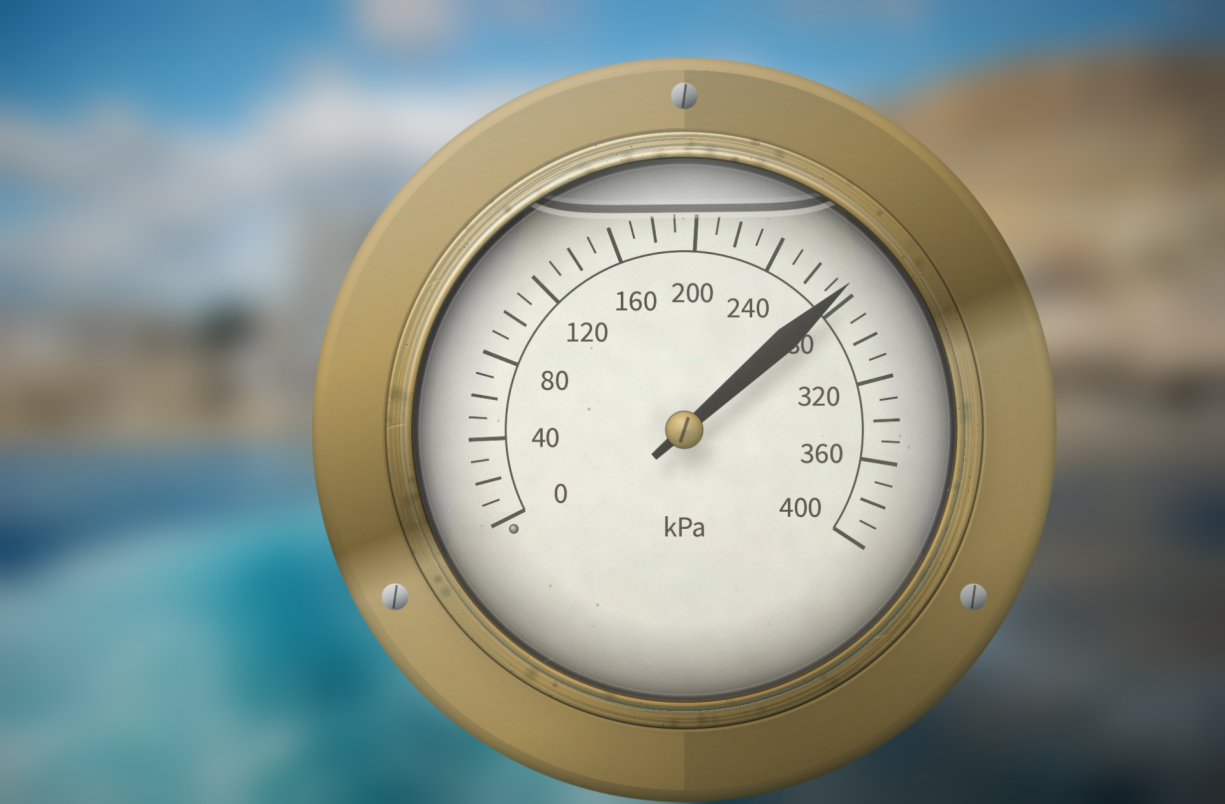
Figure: 275
